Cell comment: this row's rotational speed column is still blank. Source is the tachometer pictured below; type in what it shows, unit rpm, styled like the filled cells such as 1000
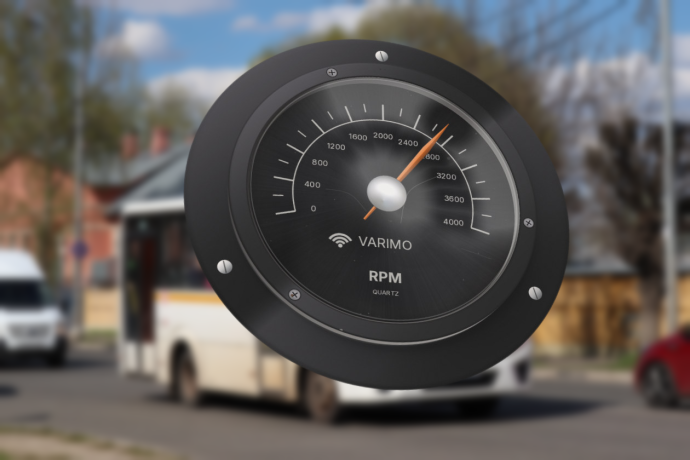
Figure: 2700
